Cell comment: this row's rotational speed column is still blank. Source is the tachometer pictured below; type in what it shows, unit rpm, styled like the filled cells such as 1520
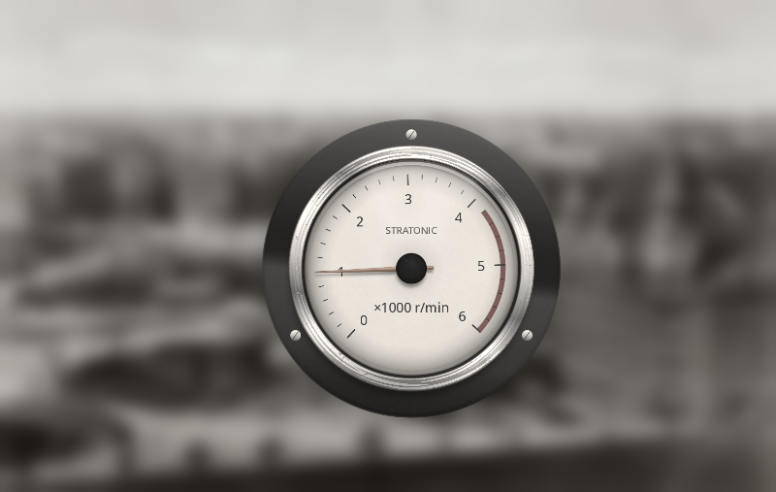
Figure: 1000
